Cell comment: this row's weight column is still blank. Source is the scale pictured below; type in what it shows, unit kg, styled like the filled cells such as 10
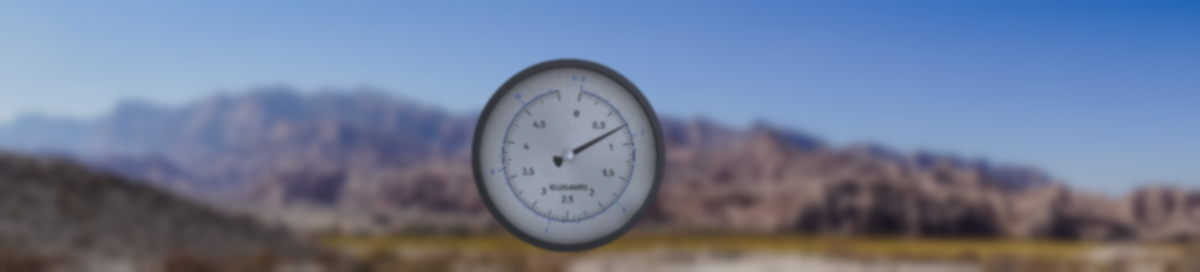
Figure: 0.75
